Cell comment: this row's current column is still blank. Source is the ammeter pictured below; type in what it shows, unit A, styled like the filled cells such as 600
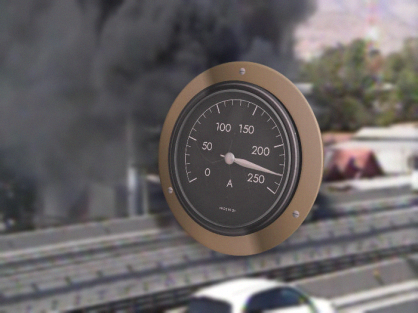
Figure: 230
